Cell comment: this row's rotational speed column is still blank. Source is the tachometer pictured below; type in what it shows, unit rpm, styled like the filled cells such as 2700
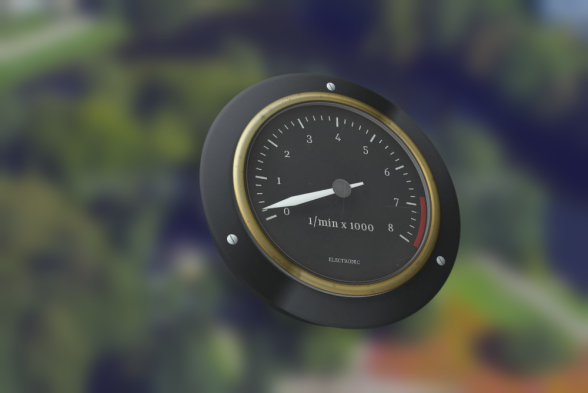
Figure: 200
